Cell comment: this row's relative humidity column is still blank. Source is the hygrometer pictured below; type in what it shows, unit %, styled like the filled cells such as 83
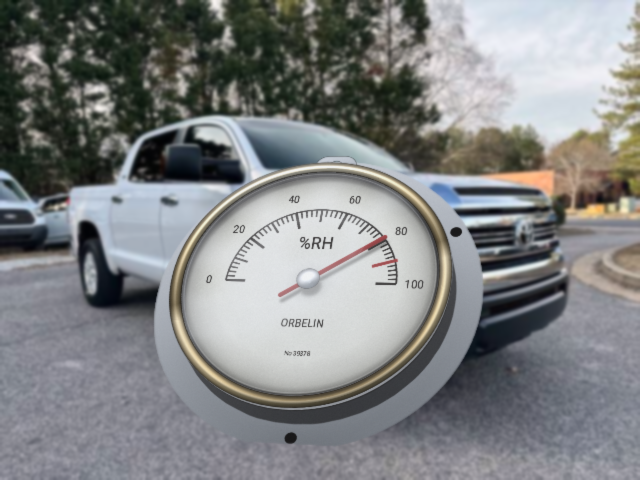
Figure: 80
